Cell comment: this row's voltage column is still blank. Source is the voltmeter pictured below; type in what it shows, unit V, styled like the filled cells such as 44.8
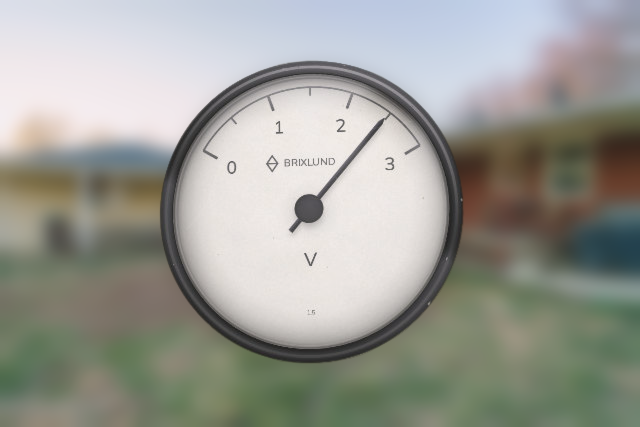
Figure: 2.5
